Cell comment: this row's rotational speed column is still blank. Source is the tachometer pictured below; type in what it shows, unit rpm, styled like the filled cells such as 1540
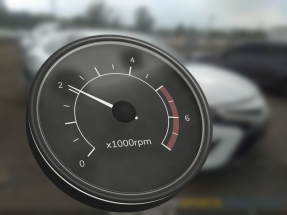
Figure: 2000
